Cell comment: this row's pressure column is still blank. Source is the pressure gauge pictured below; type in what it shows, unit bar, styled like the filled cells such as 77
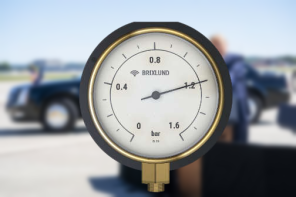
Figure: 1.2
